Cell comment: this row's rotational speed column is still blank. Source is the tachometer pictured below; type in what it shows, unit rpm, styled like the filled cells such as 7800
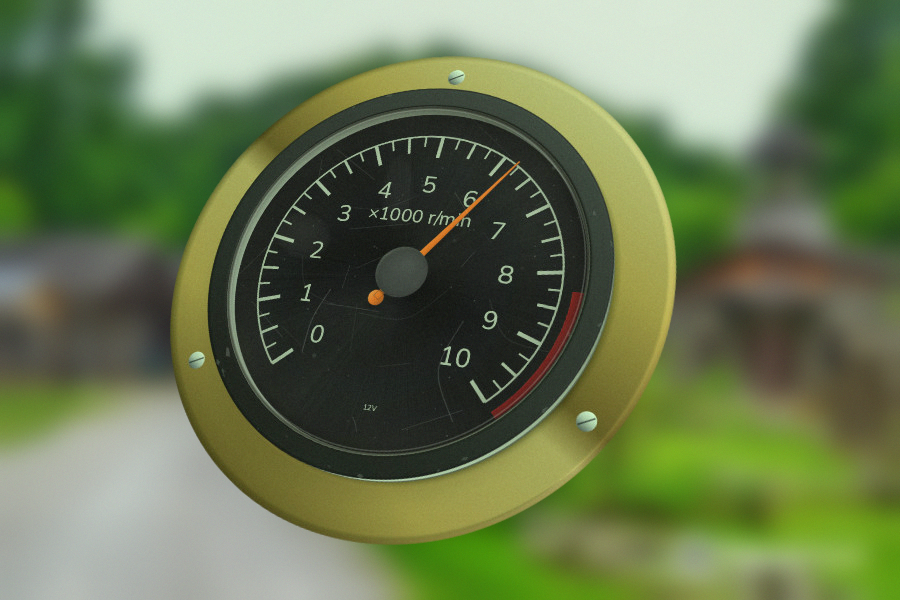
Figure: 6250
